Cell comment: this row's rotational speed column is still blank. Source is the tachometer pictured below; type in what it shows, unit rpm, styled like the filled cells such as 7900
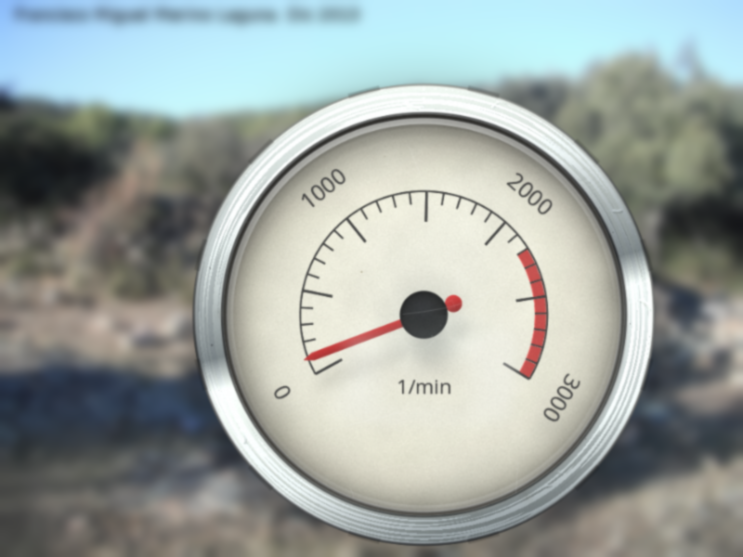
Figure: 100
